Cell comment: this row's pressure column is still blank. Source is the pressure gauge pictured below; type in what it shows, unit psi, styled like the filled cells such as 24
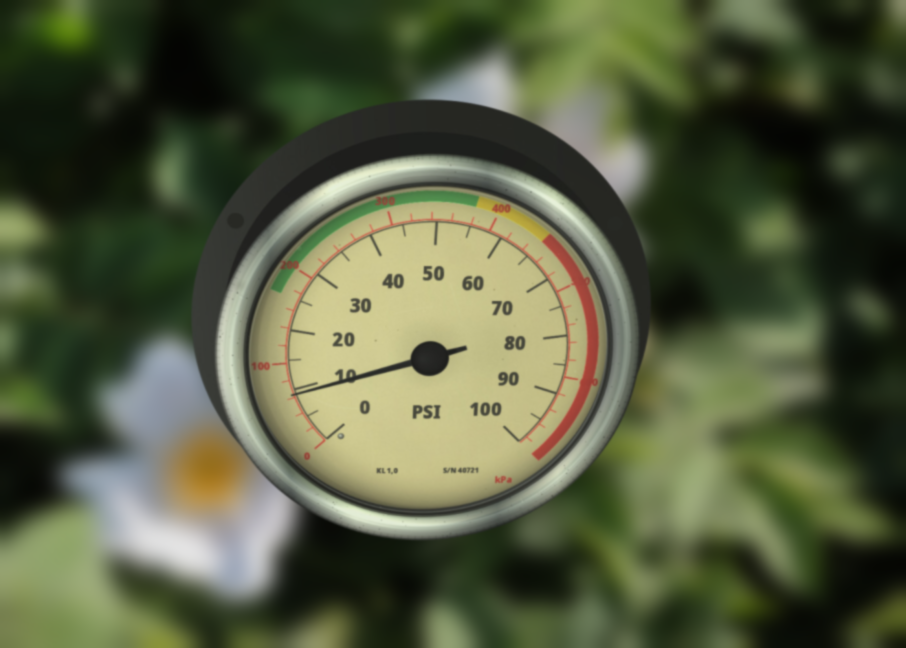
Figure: 10
